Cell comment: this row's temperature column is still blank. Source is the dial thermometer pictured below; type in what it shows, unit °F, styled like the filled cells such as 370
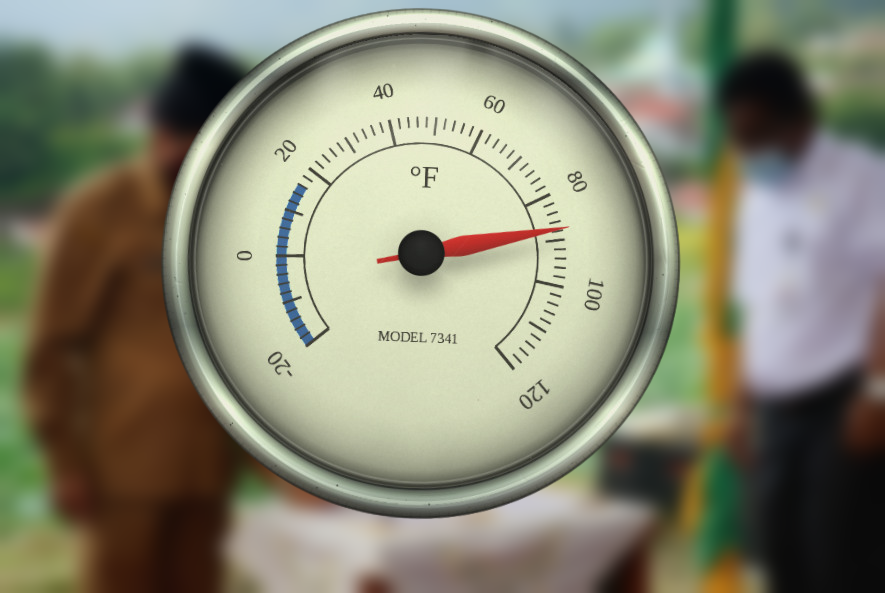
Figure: 88
